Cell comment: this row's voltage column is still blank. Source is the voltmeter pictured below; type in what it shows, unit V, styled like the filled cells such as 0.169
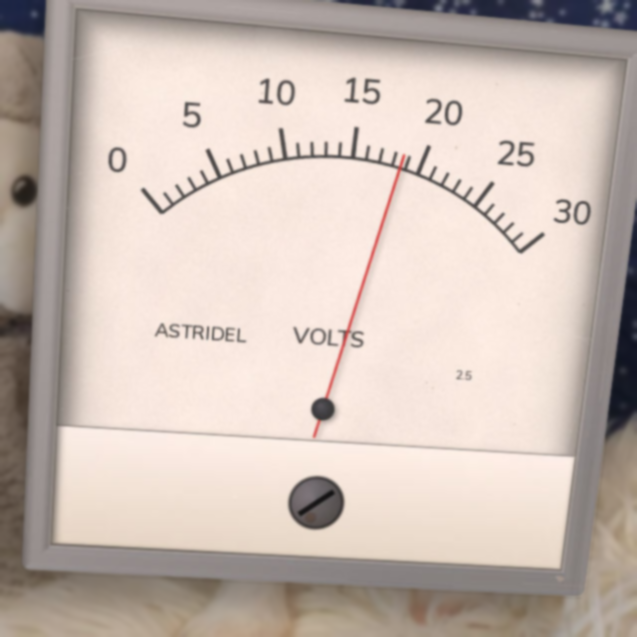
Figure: 18.5
